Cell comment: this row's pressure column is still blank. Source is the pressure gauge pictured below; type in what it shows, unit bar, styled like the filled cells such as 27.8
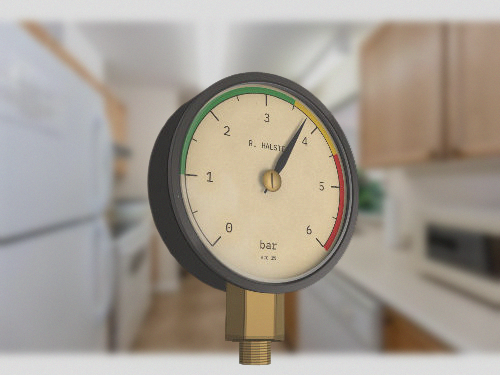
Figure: 3.75
